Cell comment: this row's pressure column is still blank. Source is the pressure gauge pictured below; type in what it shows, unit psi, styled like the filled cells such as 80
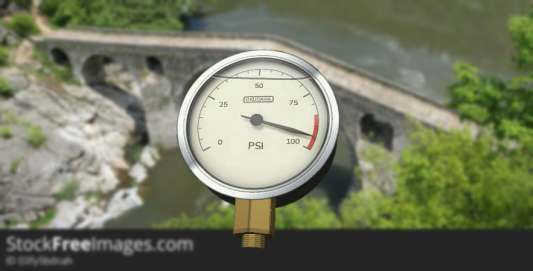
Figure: 95
